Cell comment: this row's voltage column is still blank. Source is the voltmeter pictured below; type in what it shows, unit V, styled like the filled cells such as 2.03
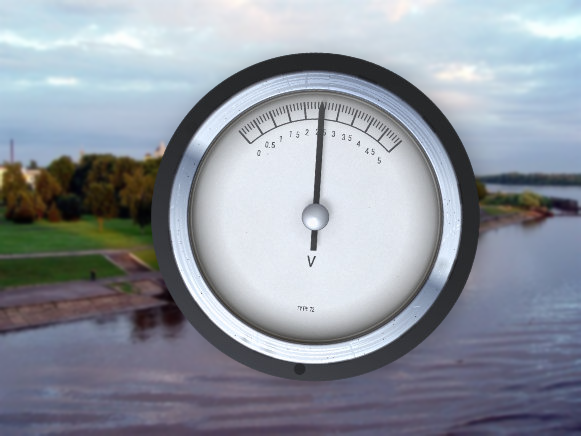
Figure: 2.5
